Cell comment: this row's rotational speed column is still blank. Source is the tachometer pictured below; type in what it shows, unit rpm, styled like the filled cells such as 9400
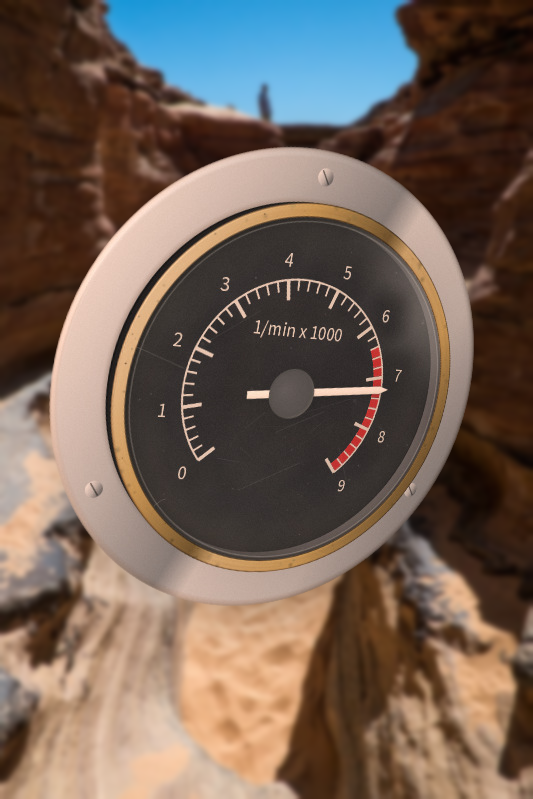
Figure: 7200
